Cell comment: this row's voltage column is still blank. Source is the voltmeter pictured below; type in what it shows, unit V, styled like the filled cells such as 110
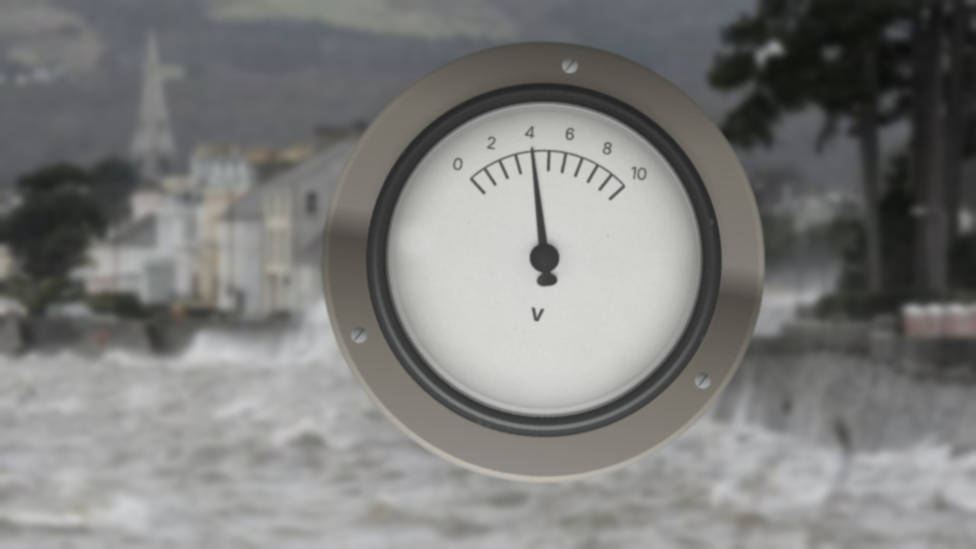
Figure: 4
